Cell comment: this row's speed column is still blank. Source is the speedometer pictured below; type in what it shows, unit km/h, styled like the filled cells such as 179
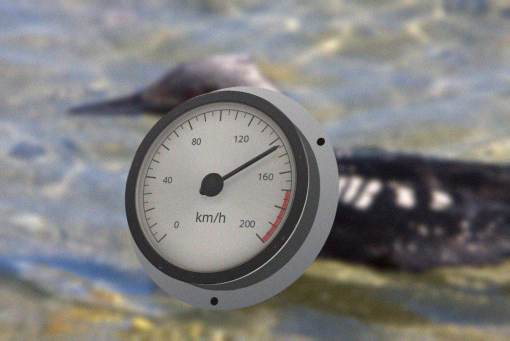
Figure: 145
